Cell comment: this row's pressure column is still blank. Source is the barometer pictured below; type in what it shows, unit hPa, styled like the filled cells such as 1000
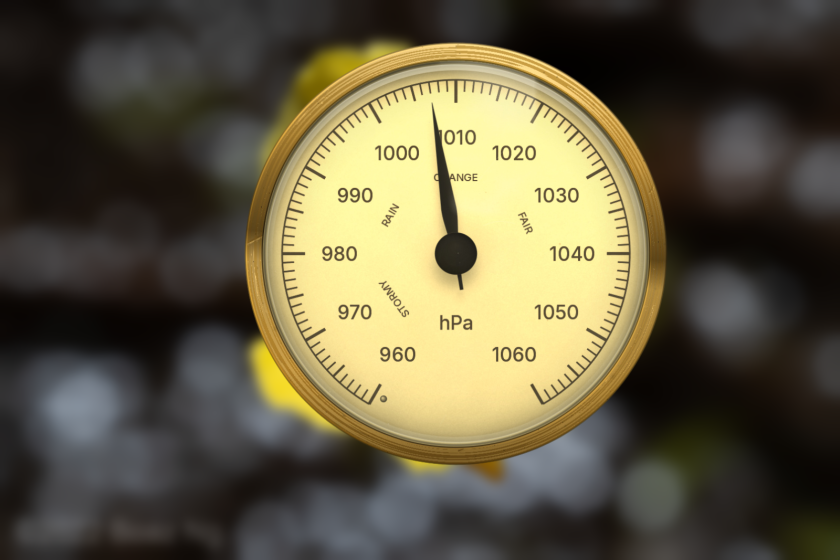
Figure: 1007
